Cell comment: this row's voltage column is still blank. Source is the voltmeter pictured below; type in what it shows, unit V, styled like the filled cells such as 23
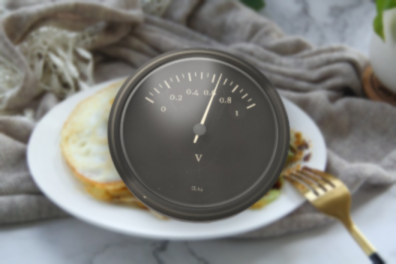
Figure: 0.65
